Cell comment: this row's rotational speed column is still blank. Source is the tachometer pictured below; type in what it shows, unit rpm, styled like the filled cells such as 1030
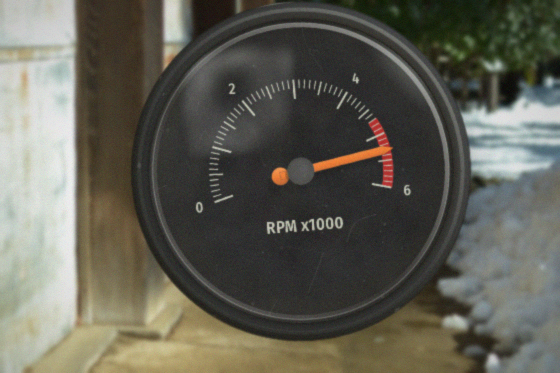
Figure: 5300
